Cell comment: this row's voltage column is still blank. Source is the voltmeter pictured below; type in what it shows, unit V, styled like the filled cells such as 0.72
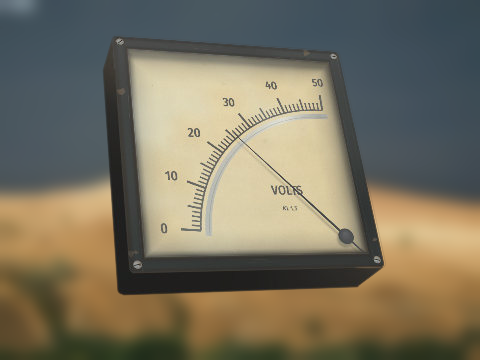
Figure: 25
